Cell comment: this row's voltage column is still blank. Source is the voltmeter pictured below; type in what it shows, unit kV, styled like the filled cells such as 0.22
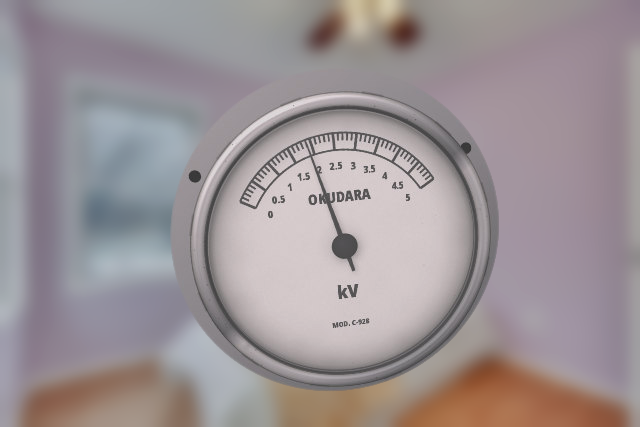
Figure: 1.9
